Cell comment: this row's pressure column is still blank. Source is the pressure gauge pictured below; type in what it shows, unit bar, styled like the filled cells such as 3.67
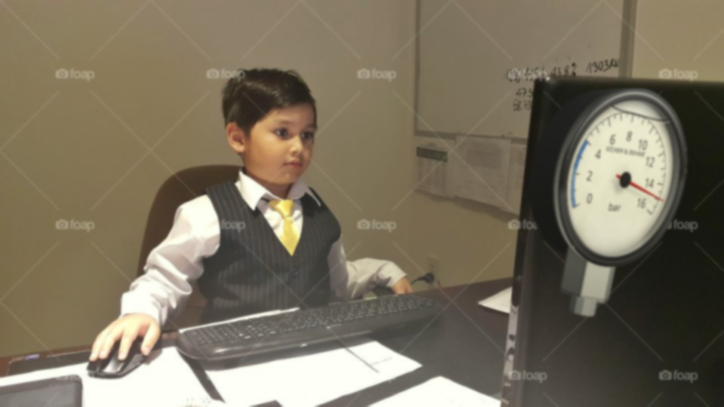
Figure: 15
